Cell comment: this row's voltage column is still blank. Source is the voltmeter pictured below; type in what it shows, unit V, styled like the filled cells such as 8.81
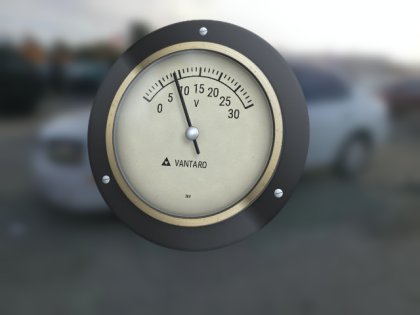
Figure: 9
